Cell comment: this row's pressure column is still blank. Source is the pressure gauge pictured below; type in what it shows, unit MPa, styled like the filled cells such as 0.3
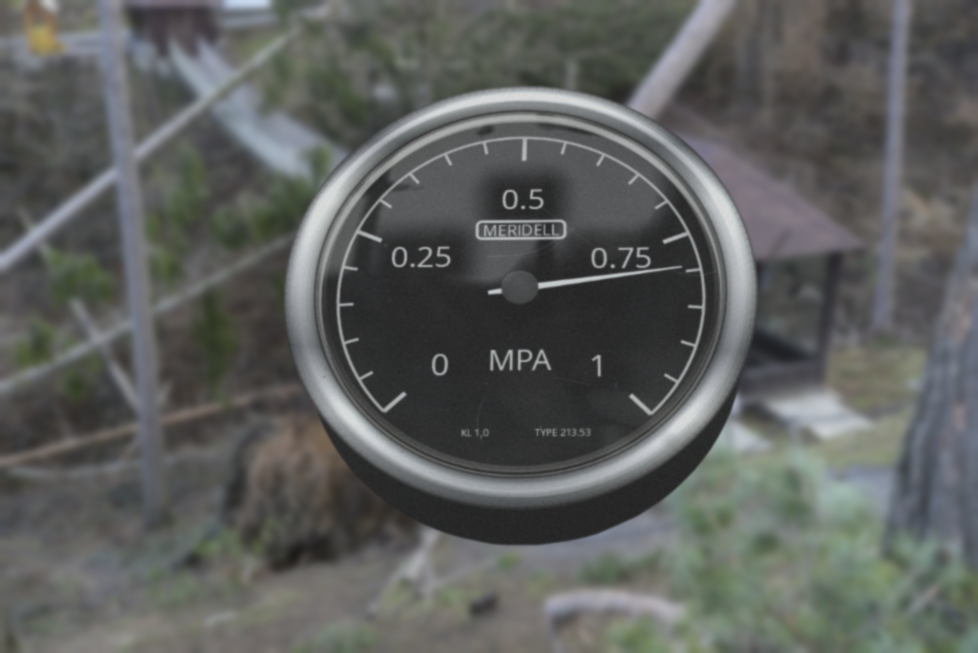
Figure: 0.8
